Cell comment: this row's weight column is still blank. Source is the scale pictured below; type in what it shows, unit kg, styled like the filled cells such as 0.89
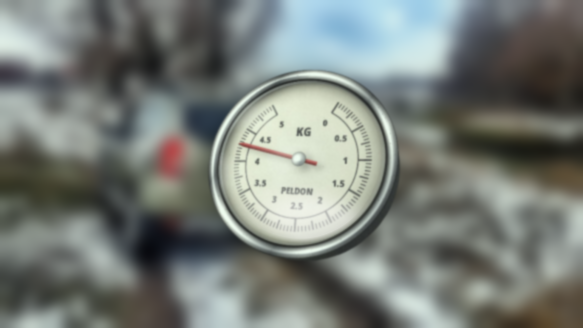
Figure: 4.25
